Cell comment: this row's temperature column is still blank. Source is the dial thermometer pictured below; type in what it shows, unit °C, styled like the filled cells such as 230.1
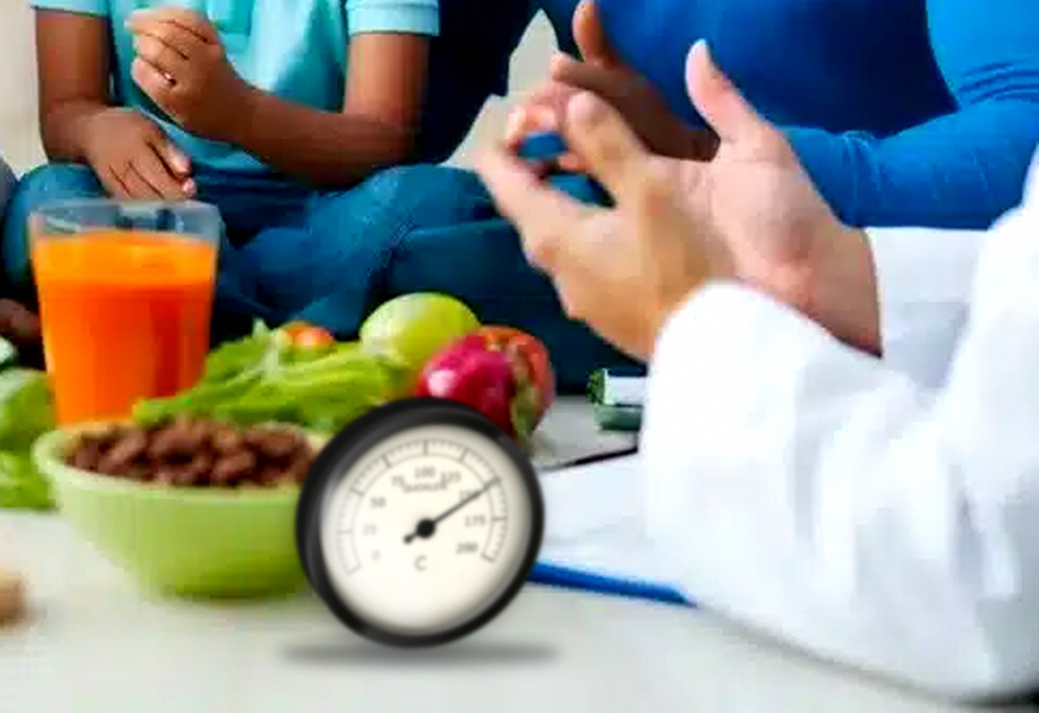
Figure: 150
